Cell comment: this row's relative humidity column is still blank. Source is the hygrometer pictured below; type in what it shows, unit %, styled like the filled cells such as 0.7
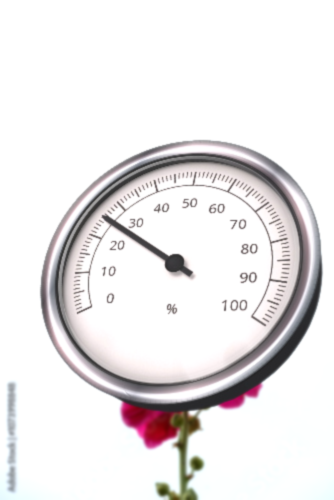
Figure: 25
